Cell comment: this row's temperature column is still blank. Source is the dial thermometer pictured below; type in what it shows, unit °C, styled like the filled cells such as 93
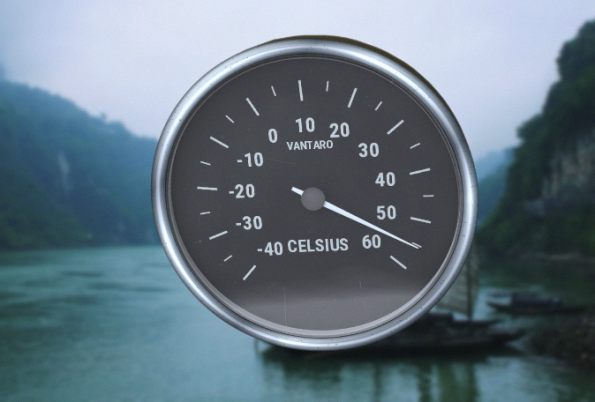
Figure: 55
